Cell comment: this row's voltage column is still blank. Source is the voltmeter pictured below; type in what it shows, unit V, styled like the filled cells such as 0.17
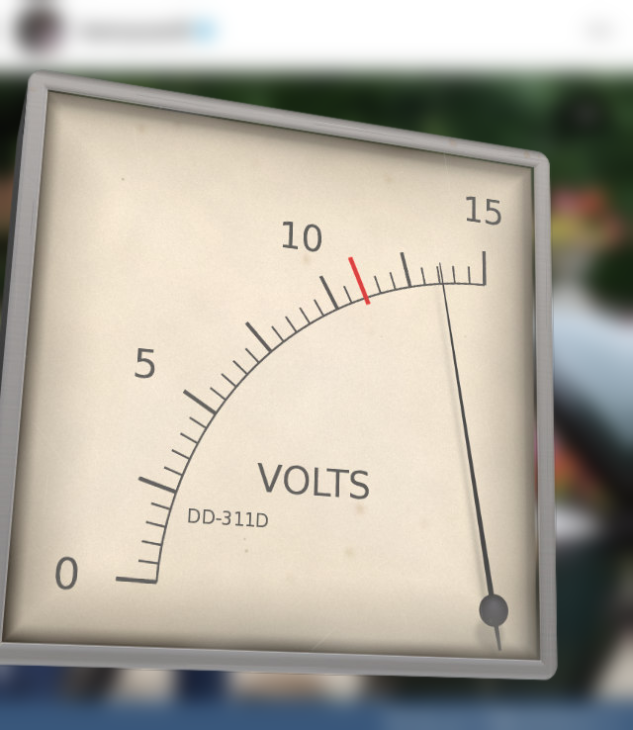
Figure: 13.5
